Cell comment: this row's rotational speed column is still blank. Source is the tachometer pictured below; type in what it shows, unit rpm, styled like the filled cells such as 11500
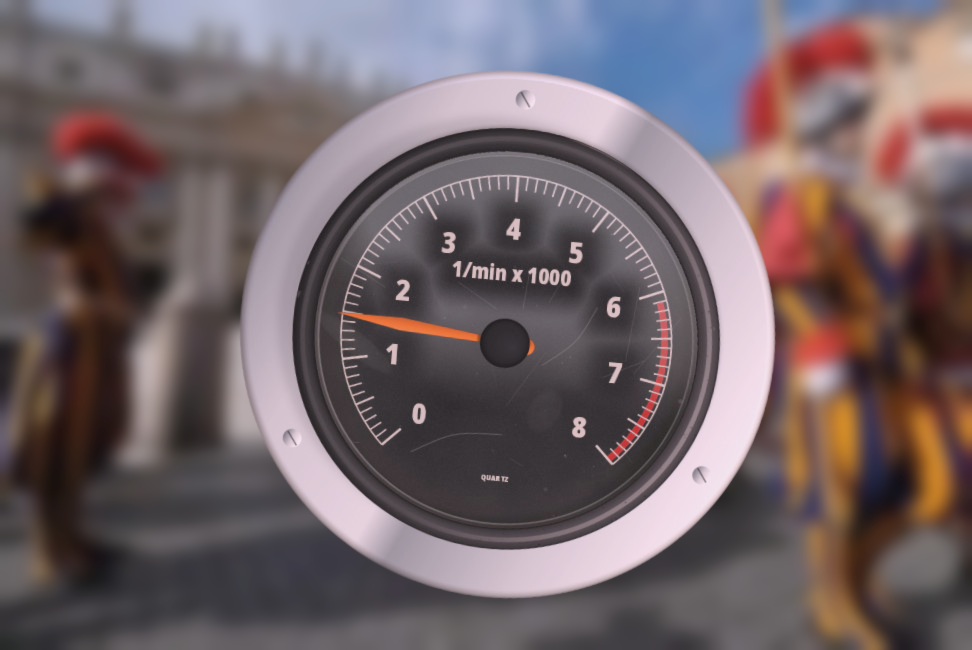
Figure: 1500
